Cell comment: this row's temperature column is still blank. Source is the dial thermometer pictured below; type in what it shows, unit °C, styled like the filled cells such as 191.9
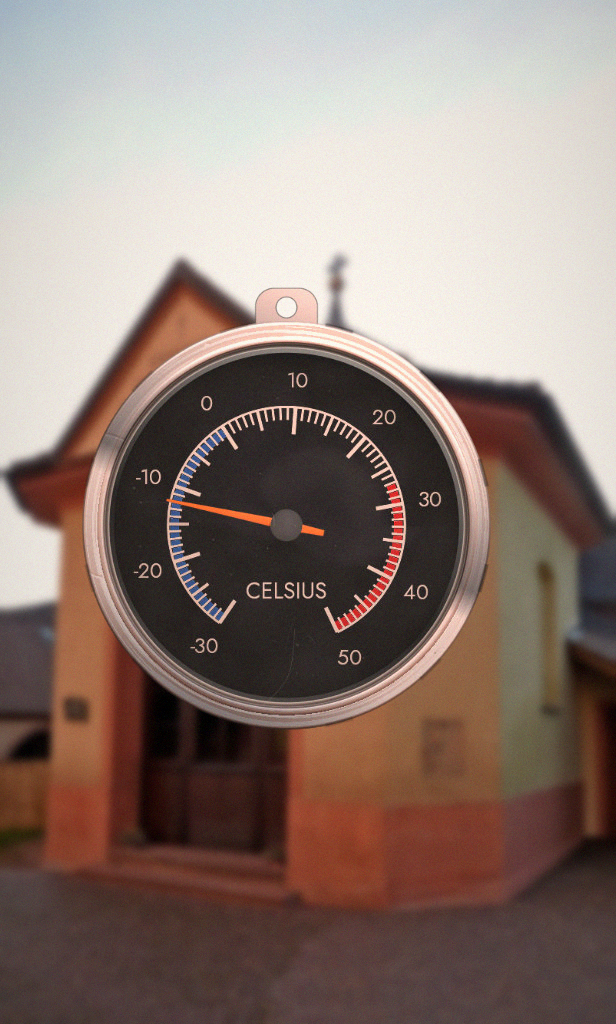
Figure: -12
